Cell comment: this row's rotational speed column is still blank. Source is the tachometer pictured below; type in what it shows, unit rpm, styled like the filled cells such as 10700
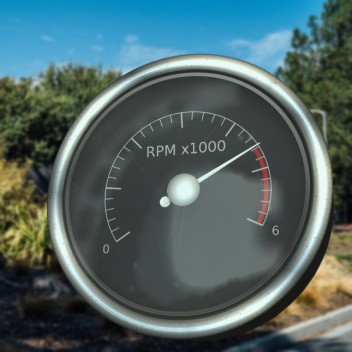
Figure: 4600
